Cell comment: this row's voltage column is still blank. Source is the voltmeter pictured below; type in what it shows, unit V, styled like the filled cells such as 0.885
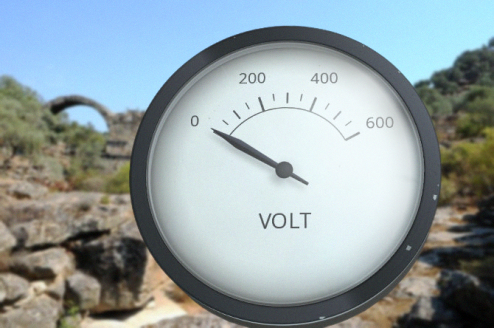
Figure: 0
